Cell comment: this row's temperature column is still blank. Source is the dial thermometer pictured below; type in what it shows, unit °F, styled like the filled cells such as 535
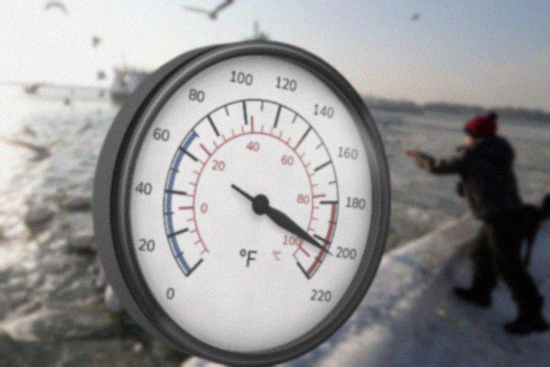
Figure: 205
